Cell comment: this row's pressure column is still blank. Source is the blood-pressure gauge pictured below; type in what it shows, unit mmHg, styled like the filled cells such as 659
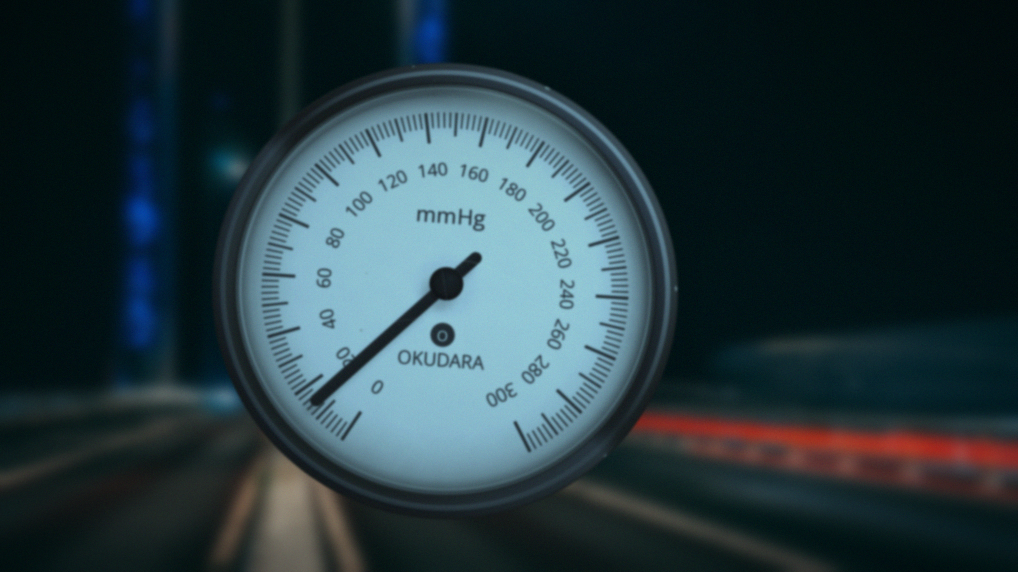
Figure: 14
